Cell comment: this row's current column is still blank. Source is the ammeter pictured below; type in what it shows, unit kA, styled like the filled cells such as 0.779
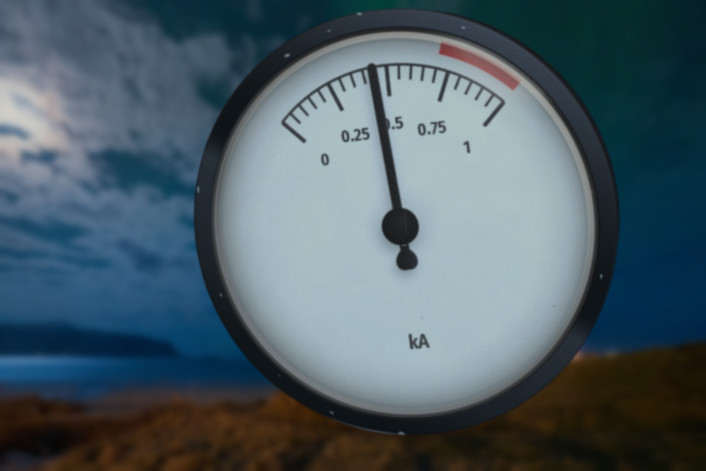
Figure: 0.45
